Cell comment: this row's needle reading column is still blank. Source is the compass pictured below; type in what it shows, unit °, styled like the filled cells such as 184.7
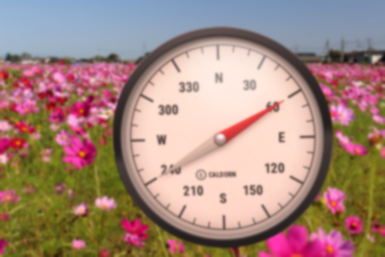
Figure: 60
